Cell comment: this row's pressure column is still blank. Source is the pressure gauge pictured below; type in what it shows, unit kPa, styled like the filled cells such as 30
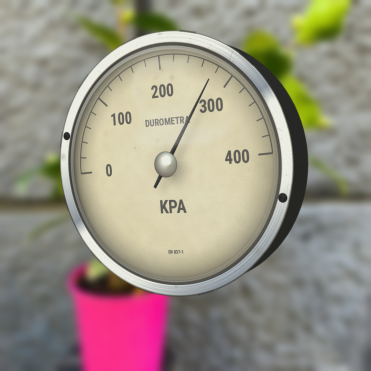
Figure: 280
